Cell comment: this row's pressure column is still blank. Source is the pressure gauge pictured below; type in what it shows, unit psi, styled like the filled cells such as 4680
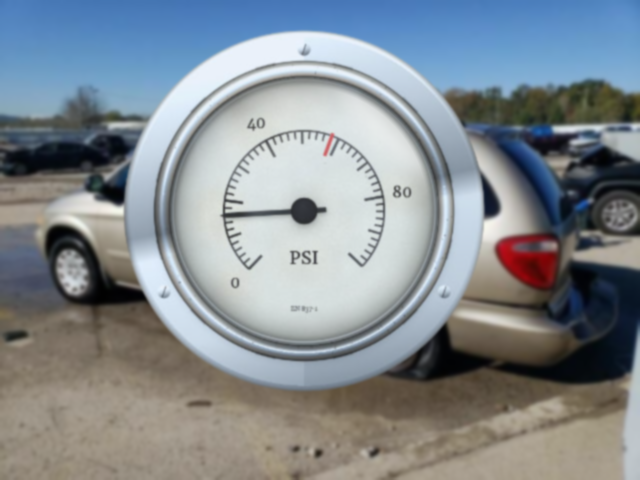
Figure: 16
